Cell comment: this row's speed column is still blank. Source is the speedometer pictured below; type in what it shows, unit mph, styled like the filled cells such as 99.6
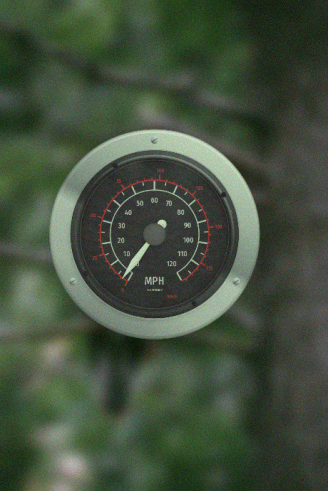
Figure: 2.5
